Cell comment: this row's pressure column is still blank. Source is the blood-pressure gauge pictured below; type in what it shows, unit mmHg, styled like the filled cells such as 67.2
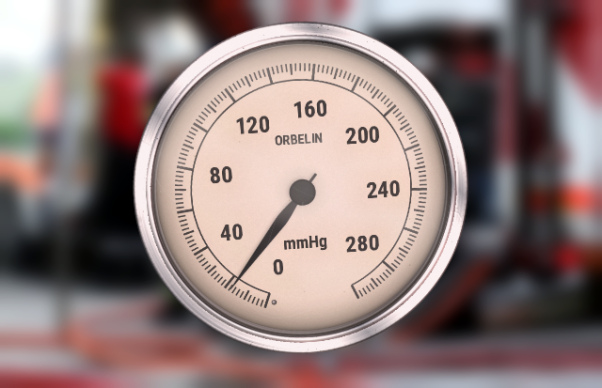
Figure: 18
